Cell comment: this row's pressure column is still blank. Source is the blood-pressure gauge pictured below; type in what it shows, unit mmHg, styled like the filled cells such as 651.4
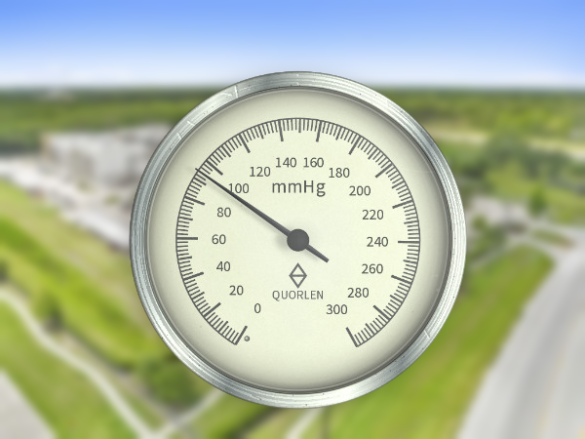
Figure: 94
